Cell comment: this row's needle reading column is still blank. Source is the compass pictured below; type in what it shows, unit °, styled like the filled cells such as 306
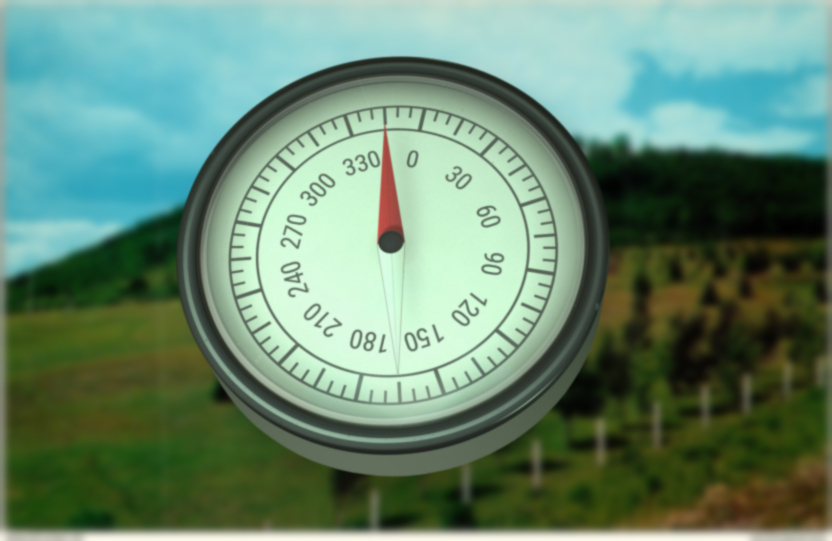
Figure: 345
